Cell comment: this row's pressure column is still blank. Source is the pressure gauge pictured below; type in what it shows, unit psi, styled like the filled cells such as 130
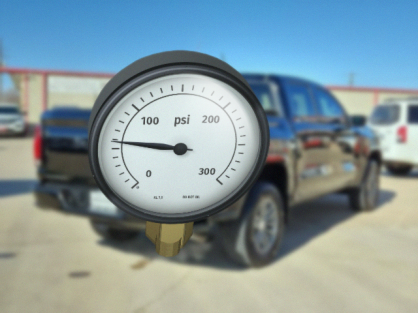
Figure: 60
